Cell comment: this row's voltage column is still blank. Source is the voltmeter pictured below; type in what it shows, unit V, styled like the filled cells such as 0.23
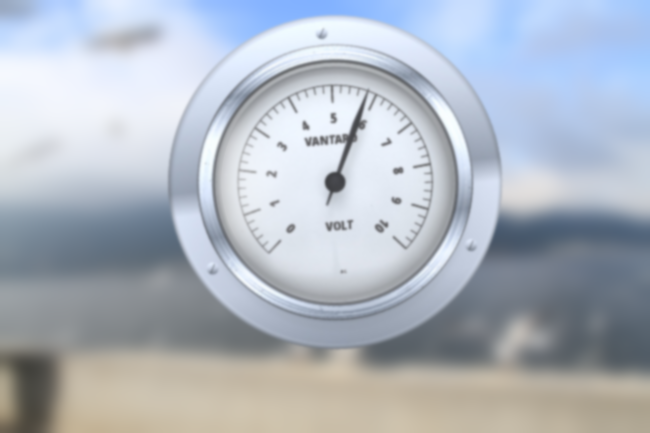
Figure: 5.8
